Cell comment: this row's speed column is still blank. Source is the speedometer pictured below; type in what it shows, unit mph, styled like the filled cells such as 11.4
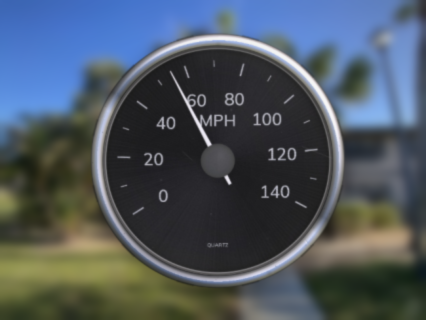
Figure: 55
